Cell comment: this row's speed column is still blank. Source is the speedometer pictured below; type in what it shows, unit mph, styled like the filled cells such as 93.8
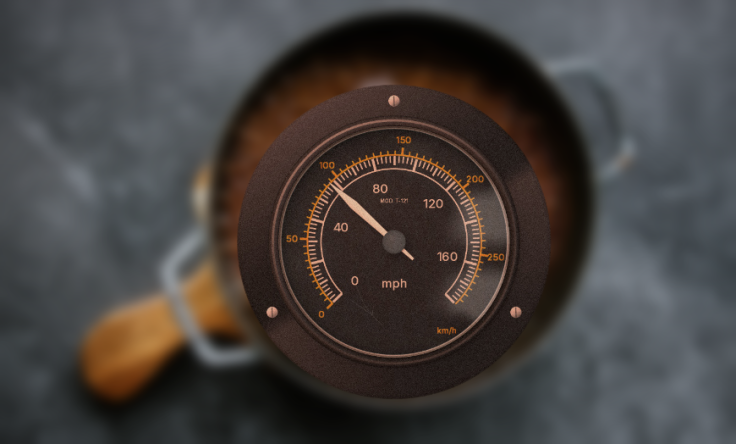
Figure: 58
